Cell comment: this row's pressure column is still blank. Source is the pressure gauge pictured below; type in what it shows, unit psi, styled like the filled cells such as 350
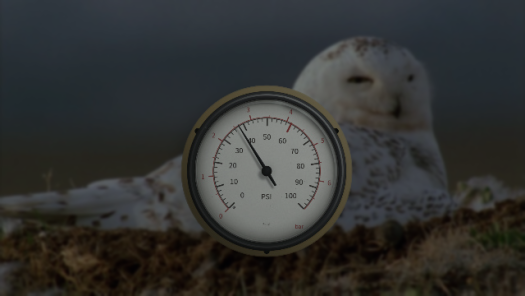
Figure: 38
